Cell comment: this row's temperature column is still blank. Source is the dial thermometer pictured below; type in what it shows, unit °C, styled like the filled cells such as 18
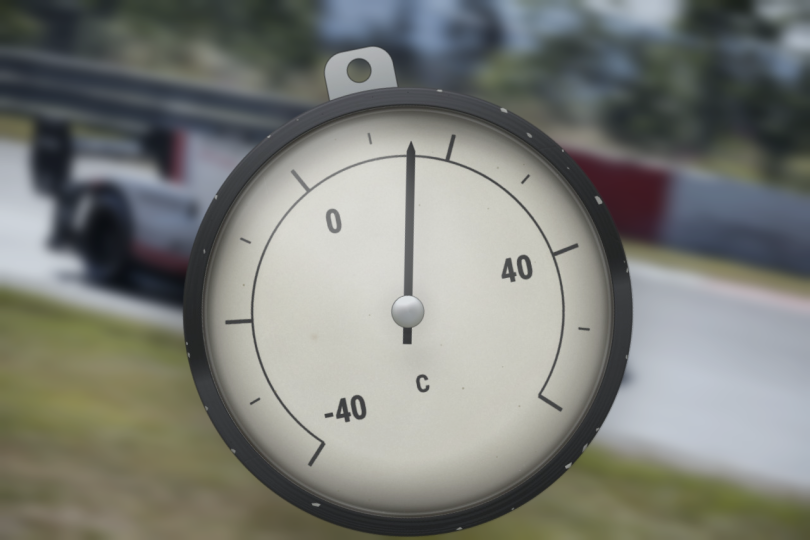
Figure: 15
